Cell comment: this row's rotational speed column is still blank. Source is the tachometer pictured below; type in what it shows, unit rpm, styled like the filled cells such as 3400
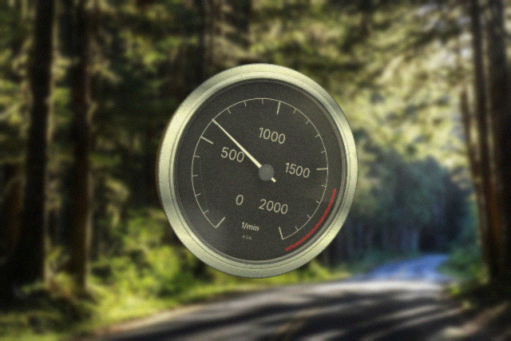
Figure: 600
